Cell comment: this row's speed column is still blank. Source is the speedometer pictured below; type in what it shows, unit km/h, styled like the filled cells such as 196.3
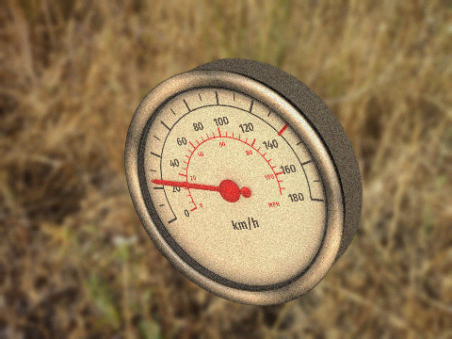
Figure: 25
